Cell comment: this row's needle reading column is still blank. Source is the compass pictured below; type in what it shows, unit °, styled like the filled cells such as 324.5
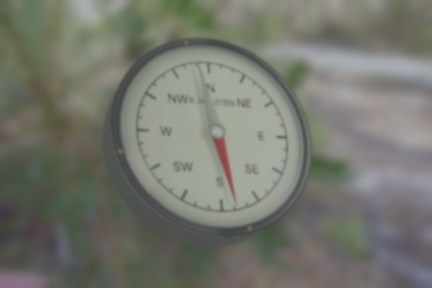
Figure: 170
